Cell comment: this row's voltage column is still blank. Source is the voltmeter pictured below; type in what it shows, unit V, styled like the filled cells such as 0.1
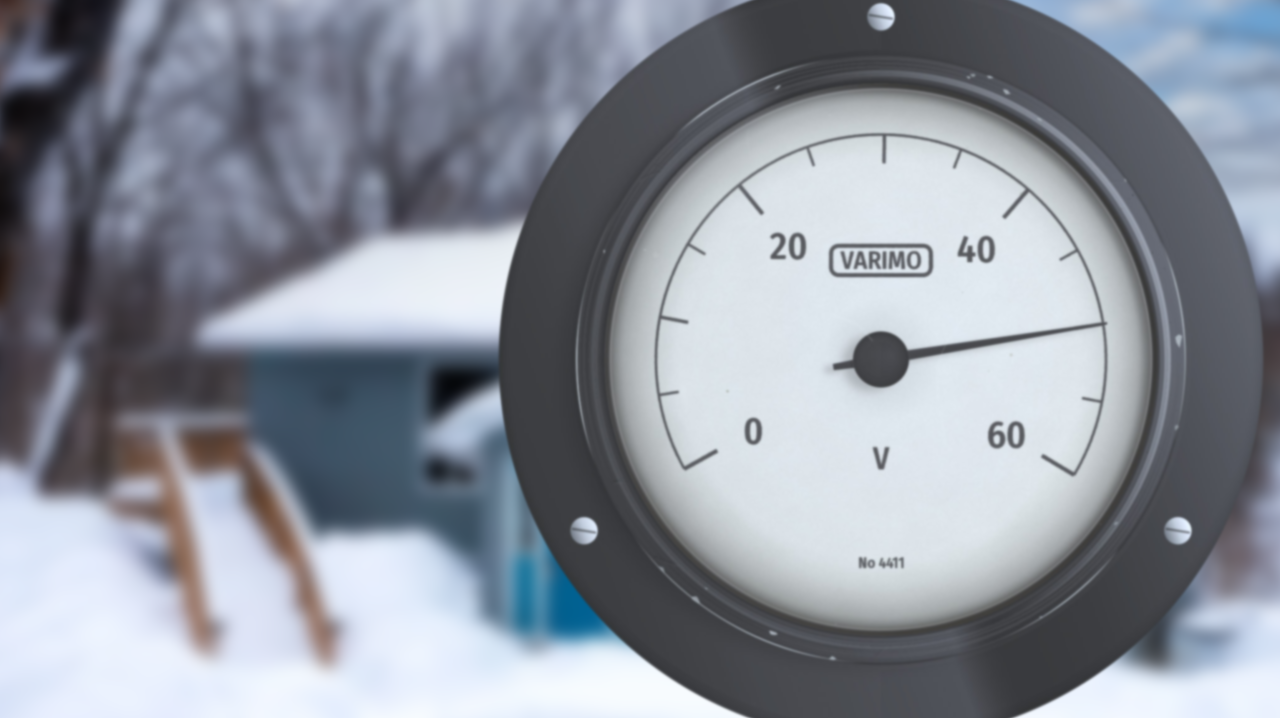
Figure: 50
